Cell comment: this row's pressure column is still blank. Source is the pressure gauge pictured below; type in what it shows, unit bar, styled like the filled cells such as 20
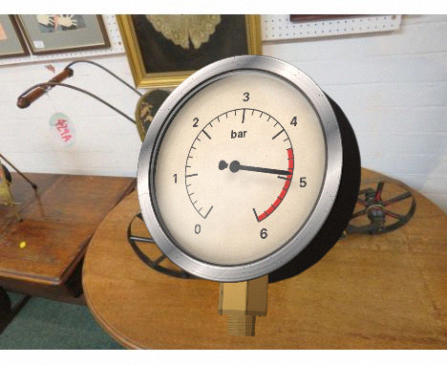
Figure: 4.9
